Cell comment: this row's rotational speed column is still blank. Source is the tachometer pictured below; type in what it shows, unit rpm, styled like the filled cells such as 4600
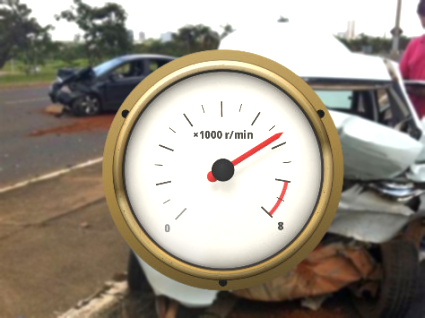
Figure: 5750
